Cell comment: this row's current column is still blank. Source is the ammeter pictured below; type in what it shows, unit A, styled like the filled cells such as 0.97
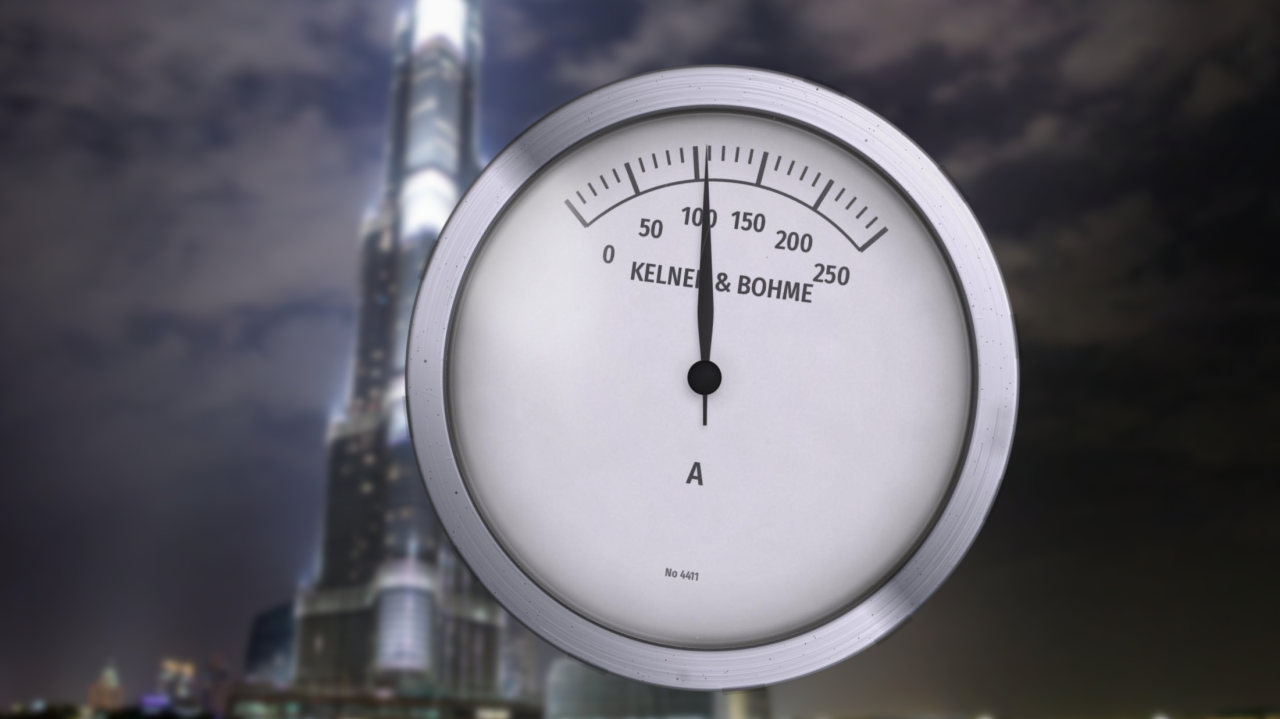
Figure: 110
